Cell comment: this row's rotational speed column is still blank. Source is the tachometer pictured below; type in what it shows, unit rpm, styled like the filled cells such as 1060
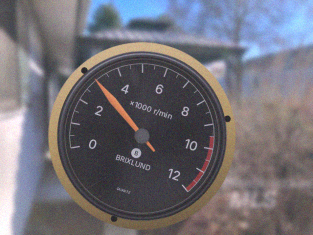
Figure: 3000
